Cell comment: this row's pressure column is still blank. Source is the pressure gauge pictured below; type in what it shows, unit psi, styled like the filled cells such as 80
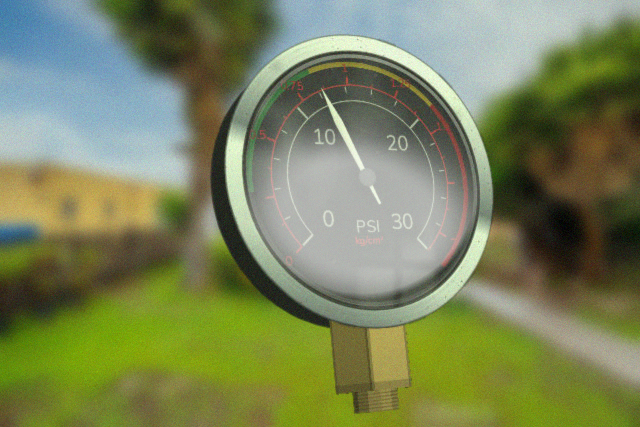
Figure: 12
